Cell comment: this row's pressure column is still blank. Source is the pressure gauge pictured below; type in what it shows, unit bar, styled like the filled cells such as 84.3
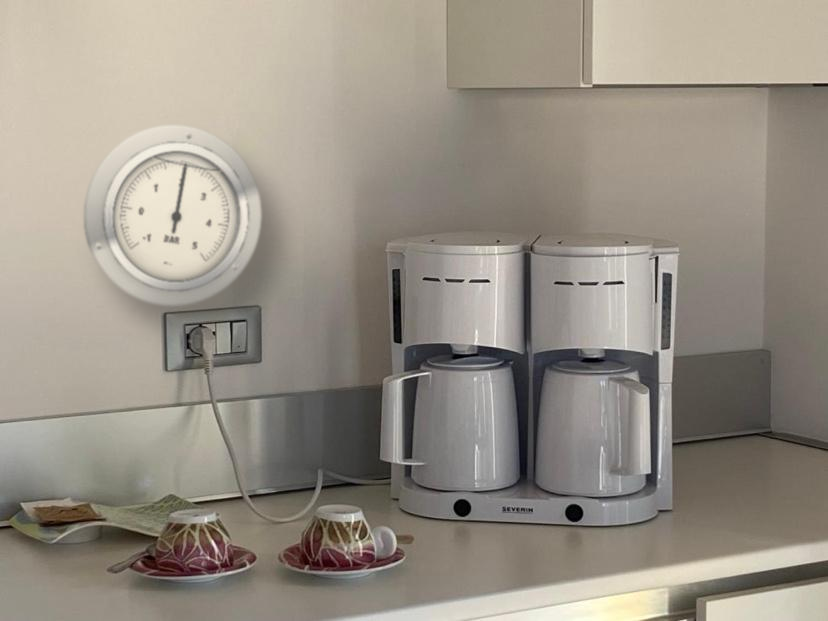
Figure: 2
